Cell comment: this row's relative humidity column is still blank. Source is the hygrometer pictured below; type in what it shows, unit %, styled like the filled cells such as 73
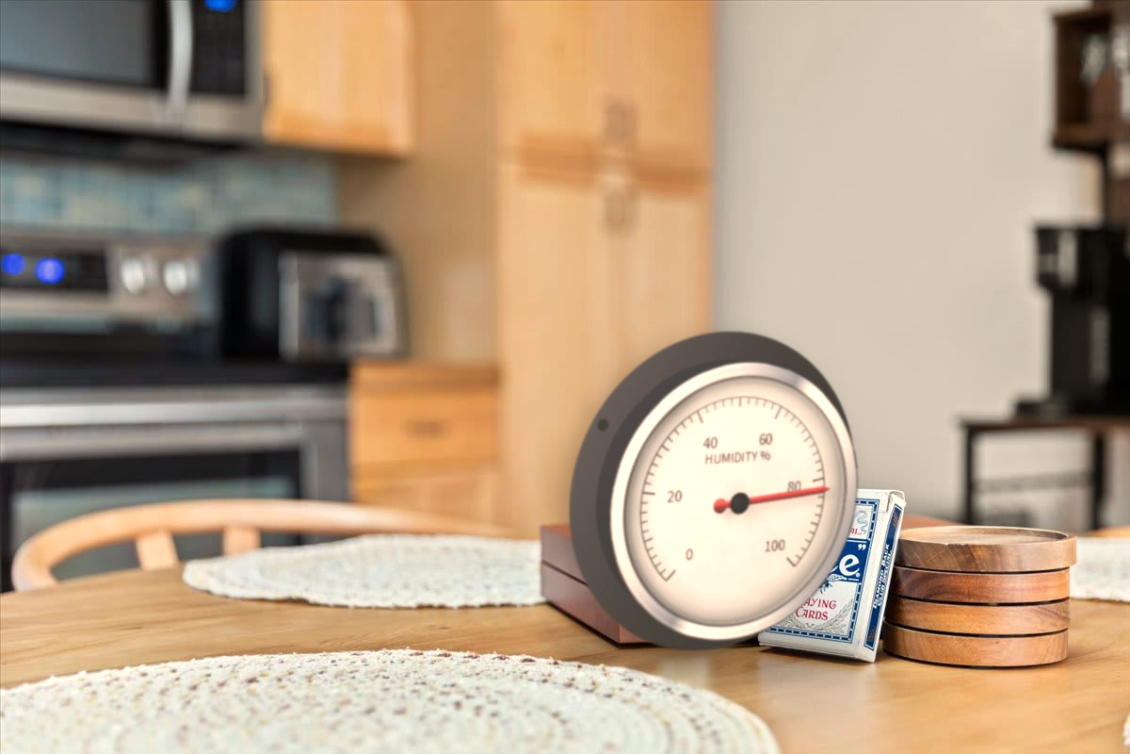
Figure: 82
